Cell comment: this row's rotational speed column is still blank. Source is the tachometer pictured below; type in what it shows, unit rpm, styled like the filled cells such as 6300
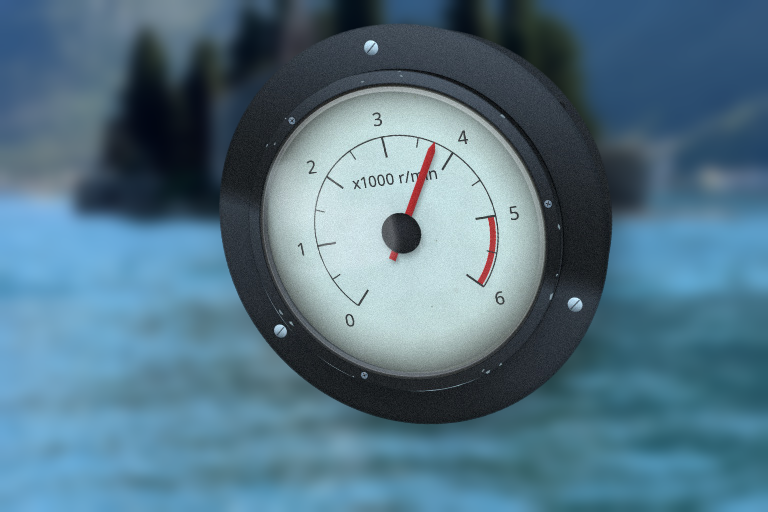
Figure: 3750
